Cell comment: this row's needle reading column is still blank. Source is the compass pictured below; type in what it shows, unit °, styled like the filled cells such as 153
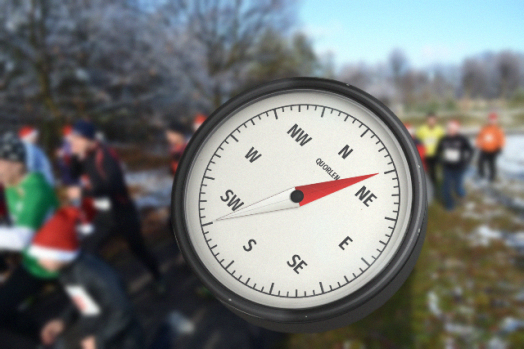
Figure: 30
